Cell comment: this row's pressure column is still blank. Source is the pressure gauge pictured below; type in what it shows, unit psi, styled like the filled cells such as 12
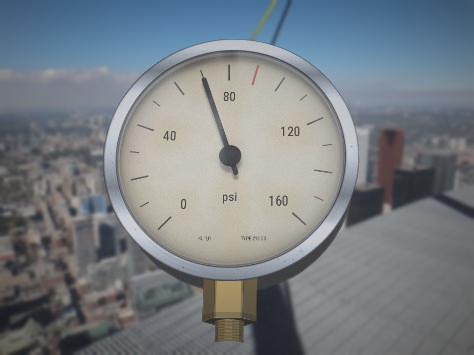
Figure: 70
